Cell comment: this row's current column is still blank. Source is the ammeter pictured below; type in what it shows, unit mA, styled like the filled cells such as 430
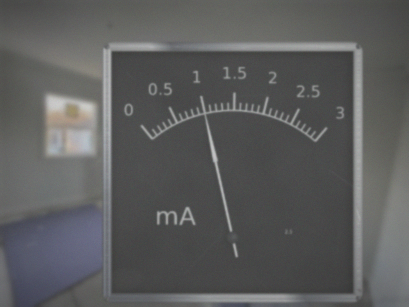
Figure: 1
